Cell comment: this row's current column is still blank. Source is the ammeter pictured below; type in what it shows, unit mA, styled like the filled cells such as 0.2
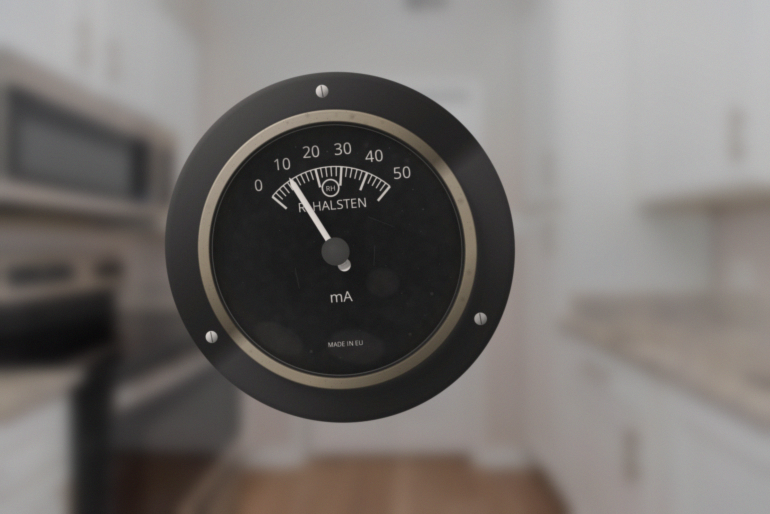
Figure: 10
